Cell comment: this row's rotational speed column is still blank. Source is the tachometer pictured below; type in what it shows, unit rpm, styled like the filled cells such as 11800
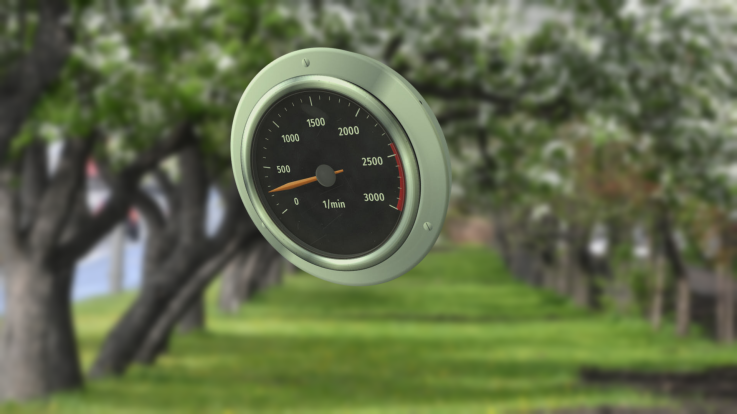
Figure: 250
